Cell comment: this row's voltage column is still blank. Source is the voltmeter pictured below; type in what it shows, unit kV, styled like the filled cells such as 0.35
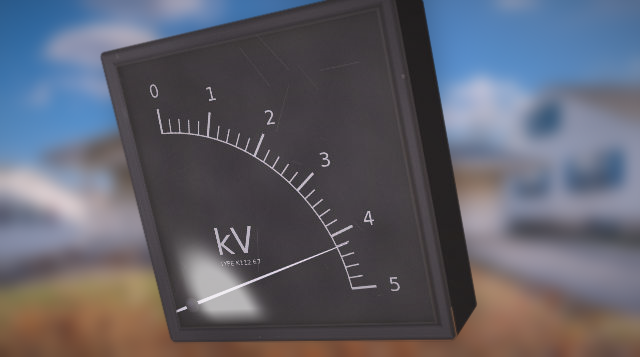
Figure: 4.2
